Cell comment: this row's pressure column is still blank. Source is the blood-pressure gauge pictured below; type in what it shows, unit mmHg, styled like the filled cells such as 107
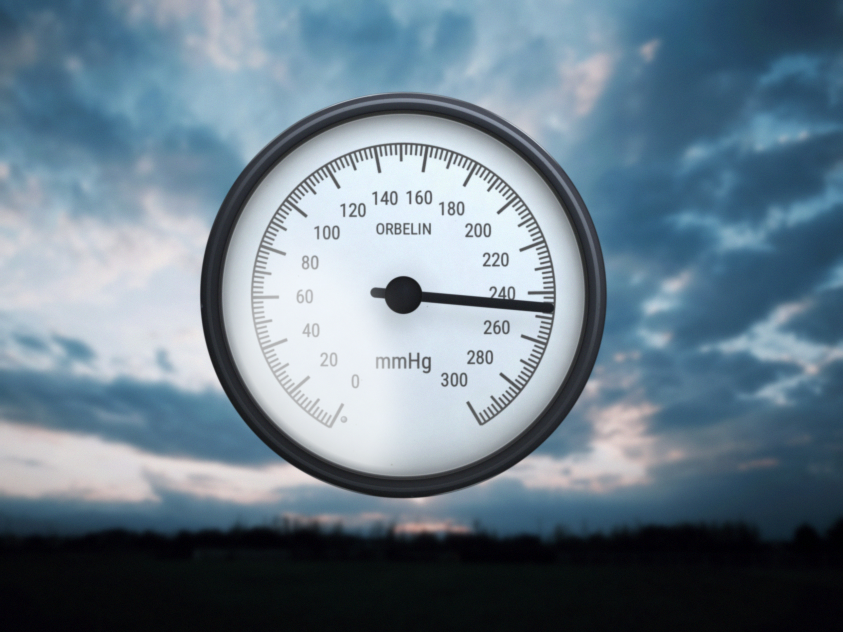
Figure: 246
